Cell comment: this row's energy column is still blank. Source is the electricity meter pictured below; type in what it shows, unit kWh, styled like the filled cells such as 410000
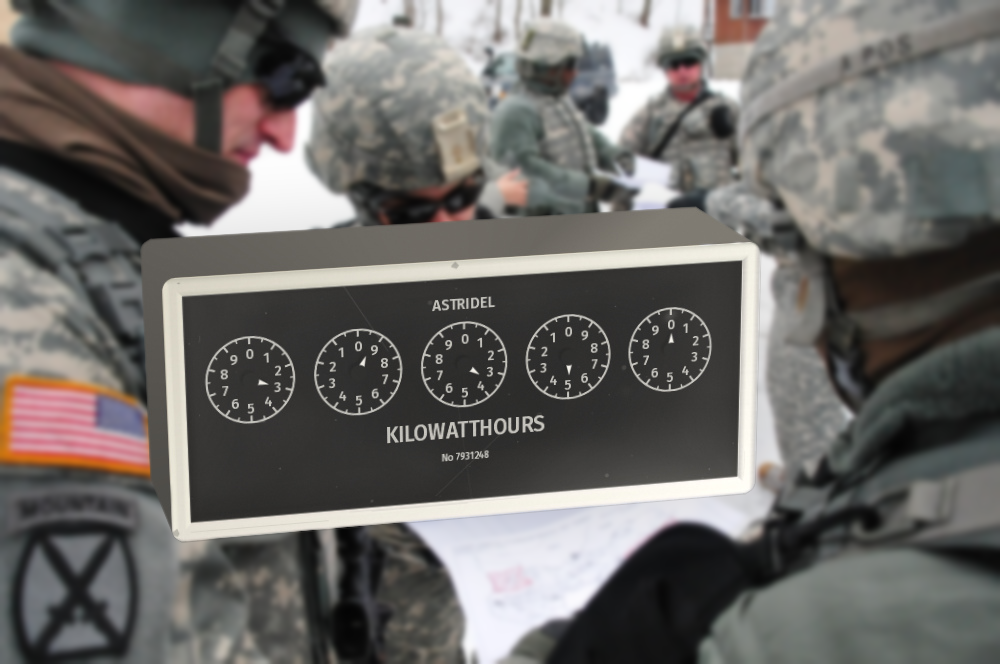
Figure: 29350
